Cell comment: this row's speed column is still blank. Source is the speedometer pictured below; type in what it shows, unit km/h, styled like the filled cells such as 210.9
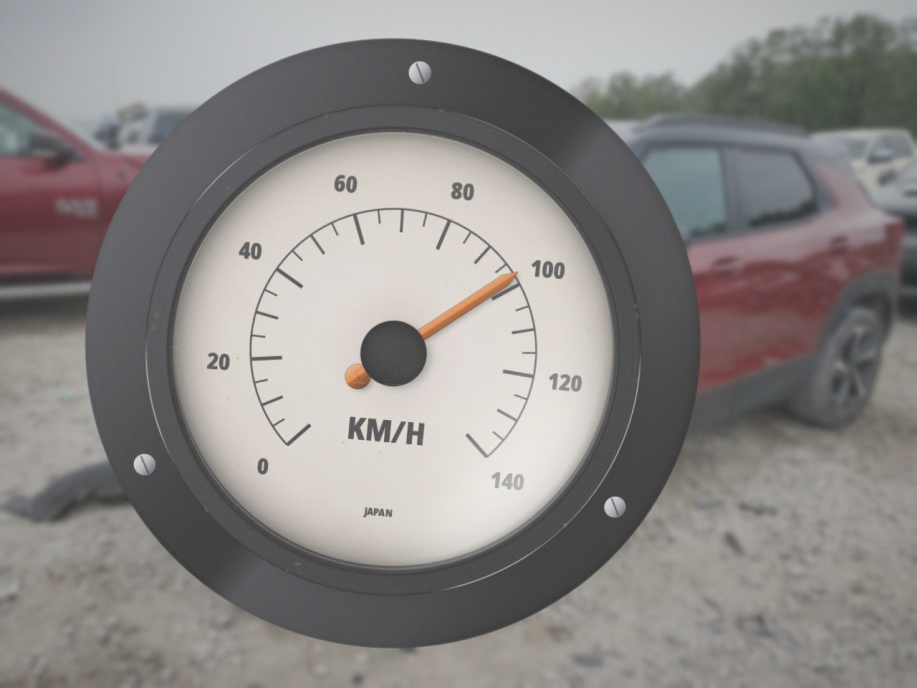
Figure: 97.5
